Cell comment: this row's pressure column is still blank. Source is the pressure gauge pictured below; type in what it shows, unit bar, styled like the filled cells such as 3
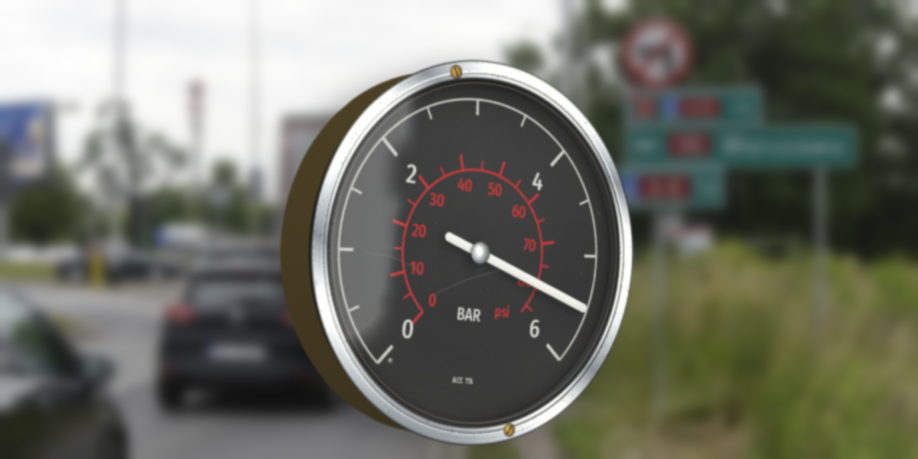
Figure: 5.5
